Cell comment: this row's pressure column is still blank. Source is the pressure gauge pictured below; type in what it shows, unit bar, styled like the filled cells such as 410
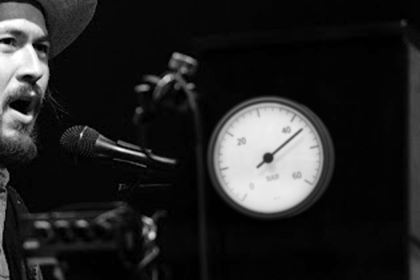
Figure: 44
